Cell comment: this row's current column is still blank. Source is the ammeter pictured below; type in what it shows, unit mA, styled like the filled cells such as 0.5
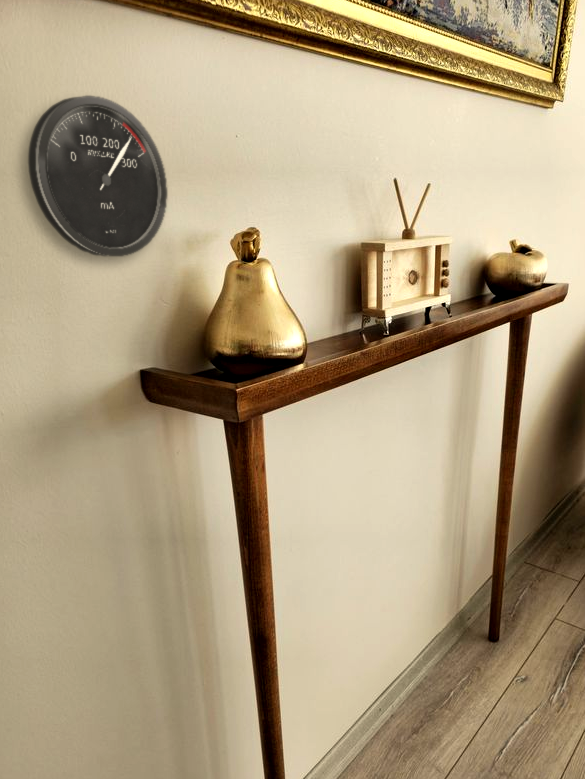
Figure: 250
